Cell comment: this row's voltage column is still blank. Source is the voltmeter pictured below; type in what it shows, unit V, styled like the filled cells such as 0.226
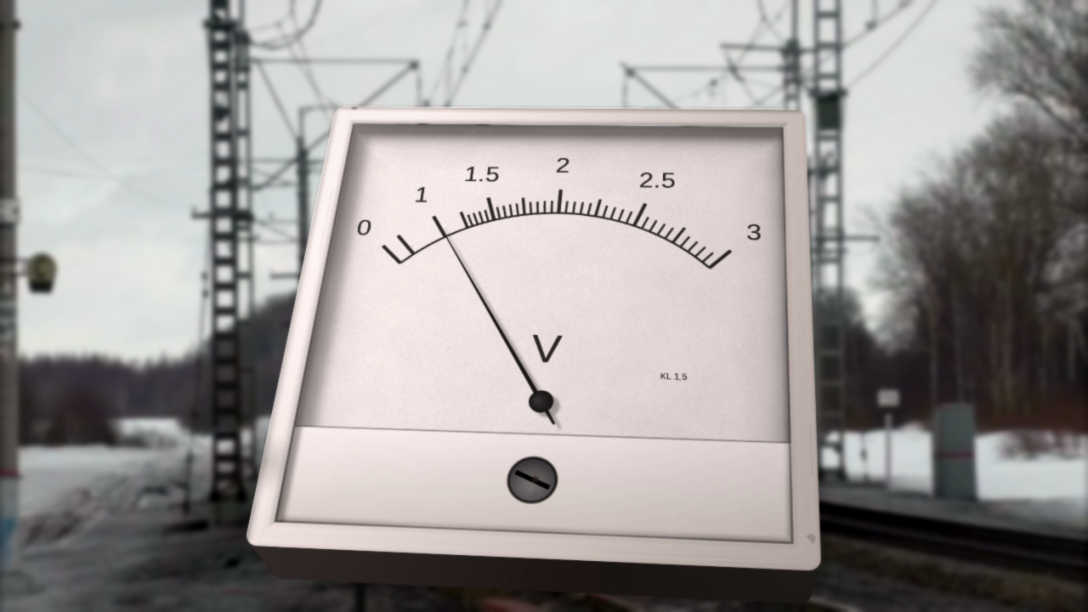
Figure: 1
